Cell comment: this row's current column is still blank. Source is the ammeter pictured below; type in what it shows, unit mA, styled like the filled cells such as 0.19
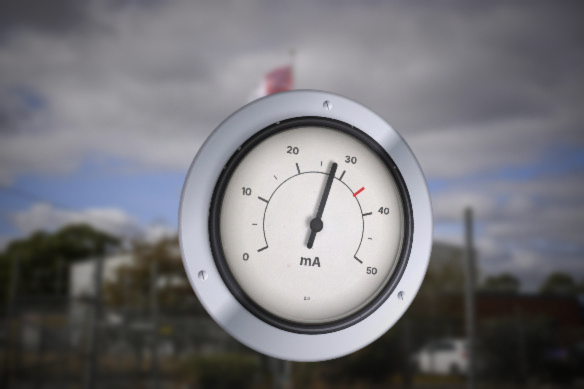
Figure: 27.5
